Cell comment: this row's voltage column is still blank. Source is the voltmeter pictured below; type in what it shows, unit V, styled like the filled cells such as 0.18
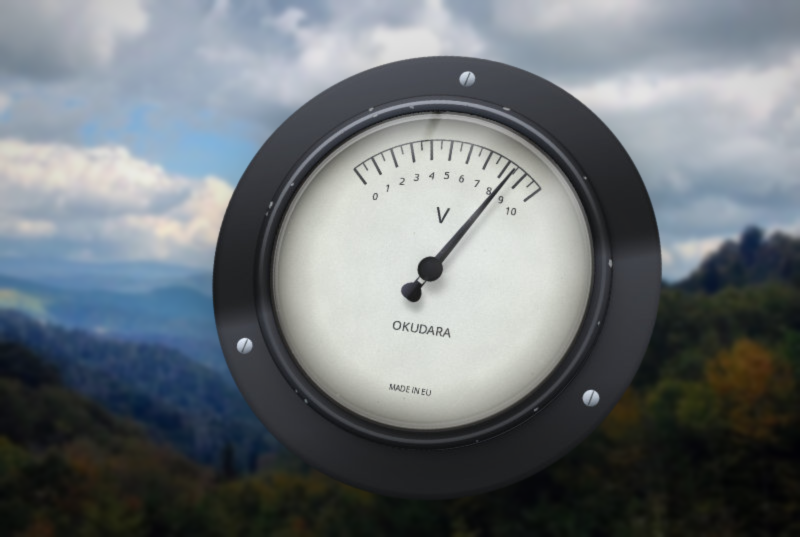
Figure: 8.5
